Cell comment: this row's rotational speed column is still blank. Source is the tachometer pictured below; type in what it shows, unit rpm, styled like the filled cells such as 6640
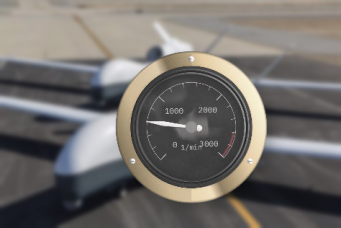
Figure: 600
